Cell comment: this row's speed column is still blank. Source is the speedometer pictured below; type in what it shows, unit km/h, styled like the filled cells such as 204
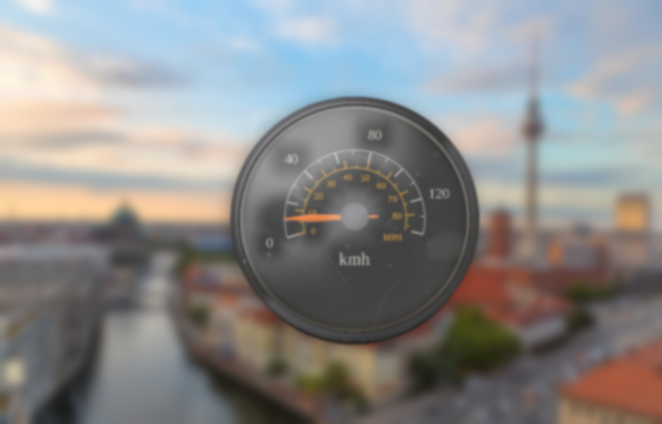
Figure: 10
